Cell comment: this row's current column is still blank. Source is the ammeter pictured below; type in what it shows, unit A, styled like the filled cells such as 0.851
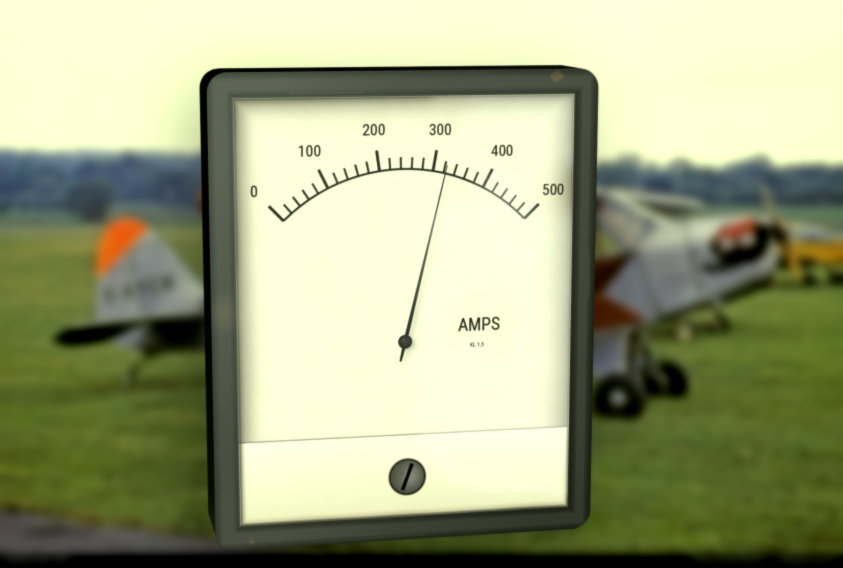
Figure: 320
